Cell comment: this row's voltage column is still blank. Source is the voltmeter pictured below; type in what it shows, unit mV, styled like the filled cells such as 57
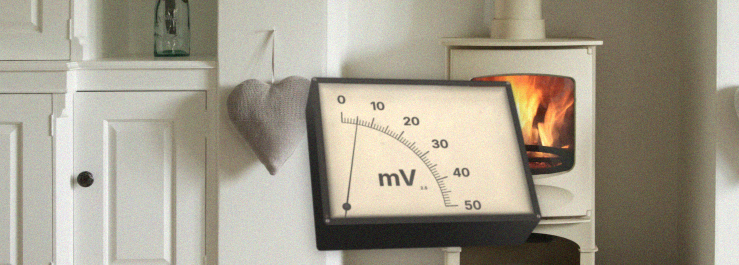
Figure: 5
